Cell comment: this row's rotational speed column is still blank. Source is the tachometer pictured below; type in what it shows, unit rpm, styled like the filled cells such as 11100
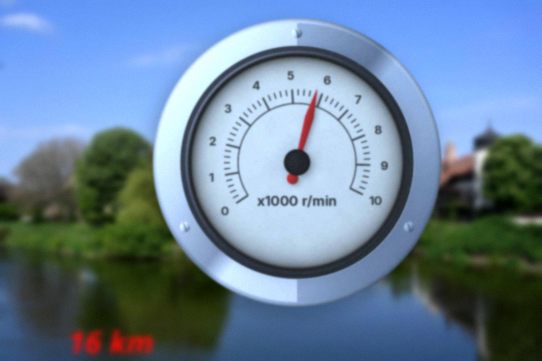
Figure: 5800
